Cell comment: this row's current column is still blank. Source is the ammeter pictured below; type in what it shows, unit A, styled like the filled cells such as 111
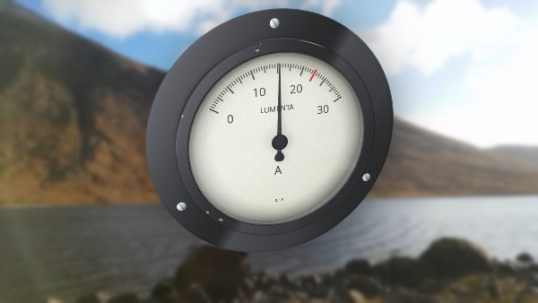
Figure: 15
